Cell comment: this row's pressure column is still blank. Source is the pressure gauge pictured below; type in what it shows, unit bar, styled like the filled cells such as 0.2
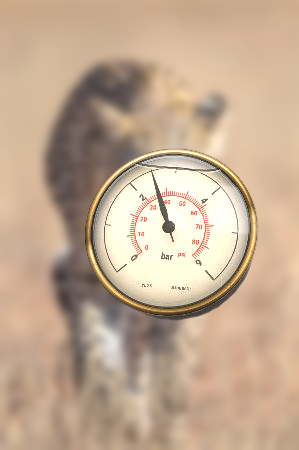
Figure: 2.5
